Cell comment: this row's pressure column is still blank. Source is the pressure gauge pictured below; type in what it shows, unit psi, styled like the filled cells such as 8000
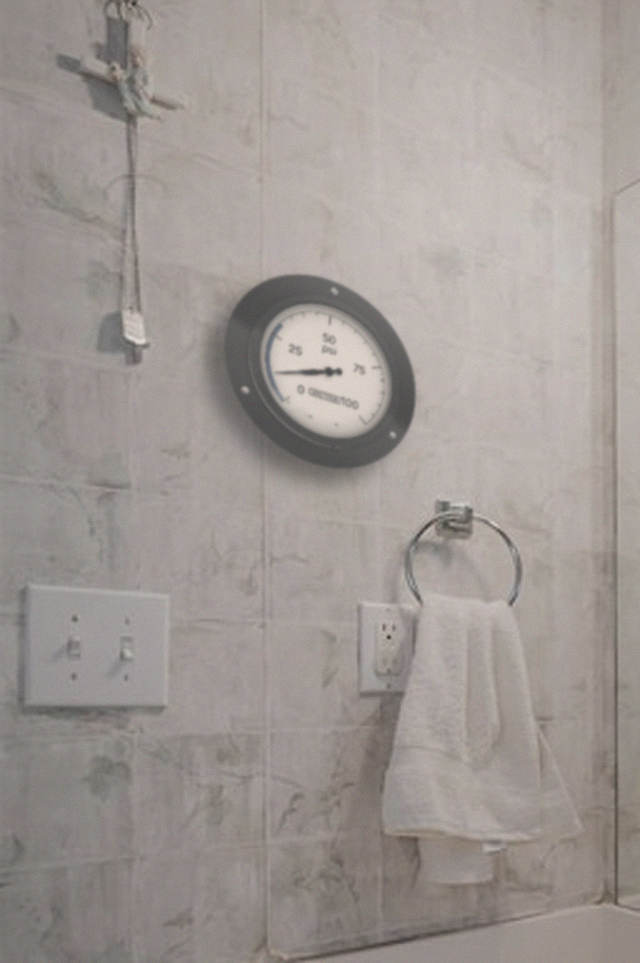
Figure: 10
